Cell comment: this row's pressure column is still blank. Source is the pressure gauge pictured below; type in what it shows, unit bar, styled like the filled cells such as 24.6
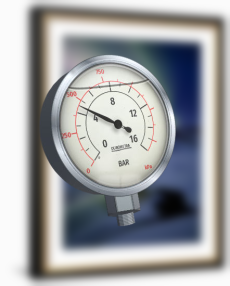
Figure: 4.5
